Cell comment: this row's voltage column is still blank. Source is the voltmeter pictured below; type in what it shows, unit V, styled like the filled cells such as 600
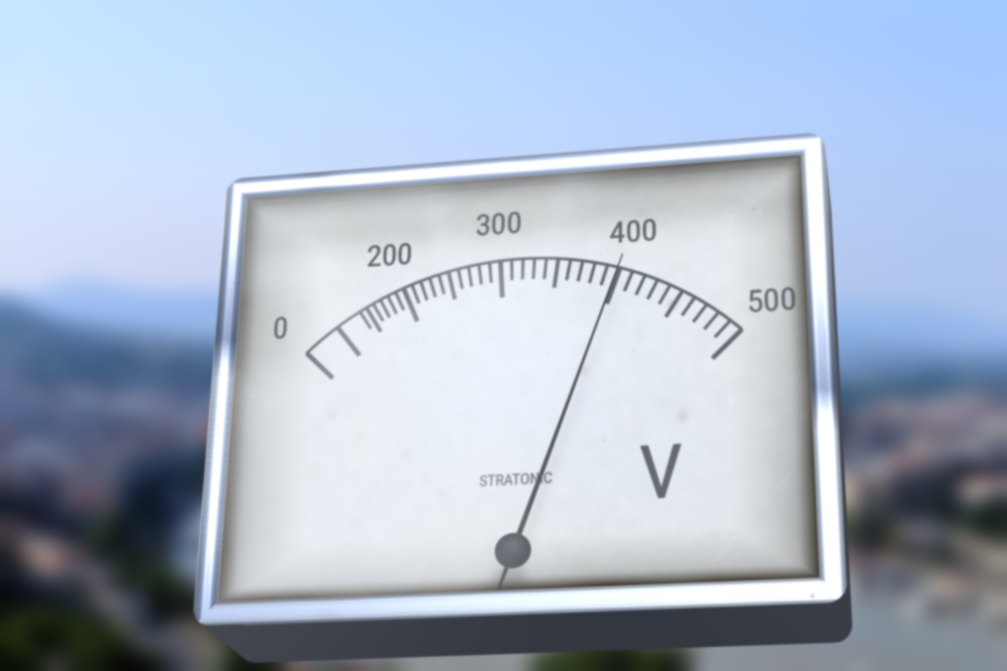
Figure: 400
